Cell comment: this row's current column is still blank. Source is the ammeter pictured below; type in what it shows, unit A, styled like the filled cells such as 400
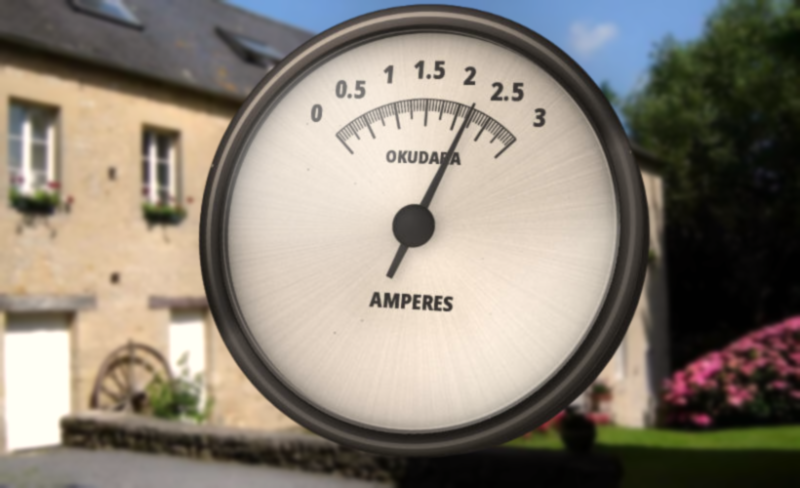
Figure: 2.25
